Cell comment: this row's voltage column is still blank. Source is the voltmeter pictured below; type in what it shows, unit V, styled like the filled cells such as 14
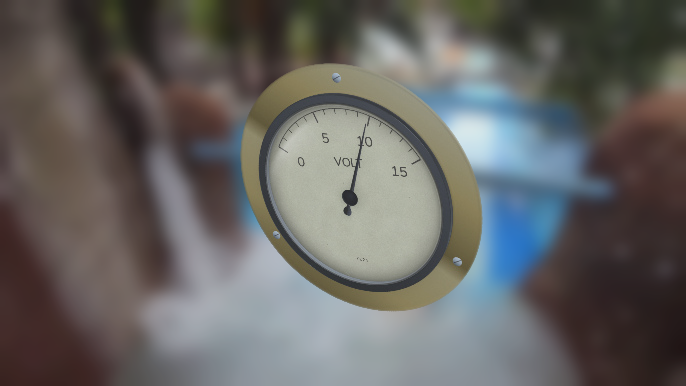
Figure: 10
